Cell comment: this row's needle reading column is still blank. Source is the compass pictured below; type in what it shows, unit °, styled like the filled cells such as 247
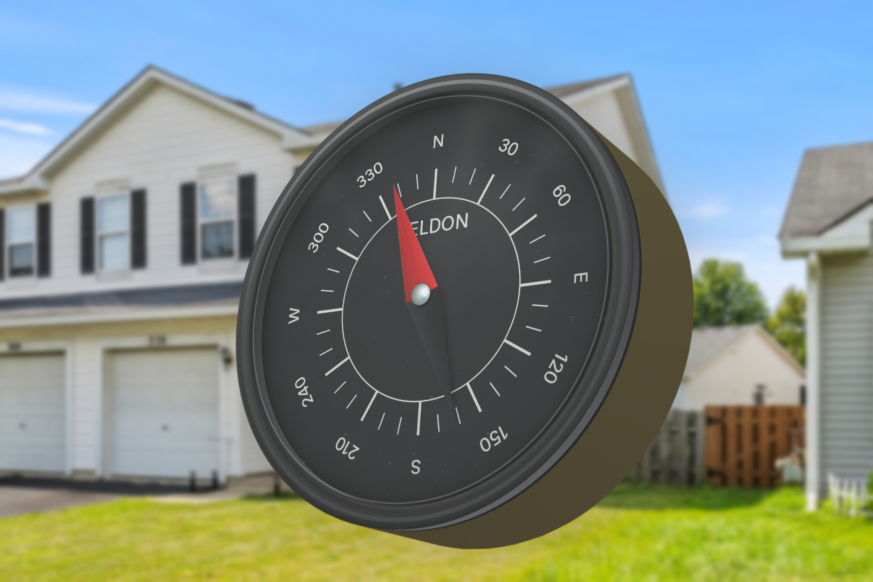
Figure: 340
